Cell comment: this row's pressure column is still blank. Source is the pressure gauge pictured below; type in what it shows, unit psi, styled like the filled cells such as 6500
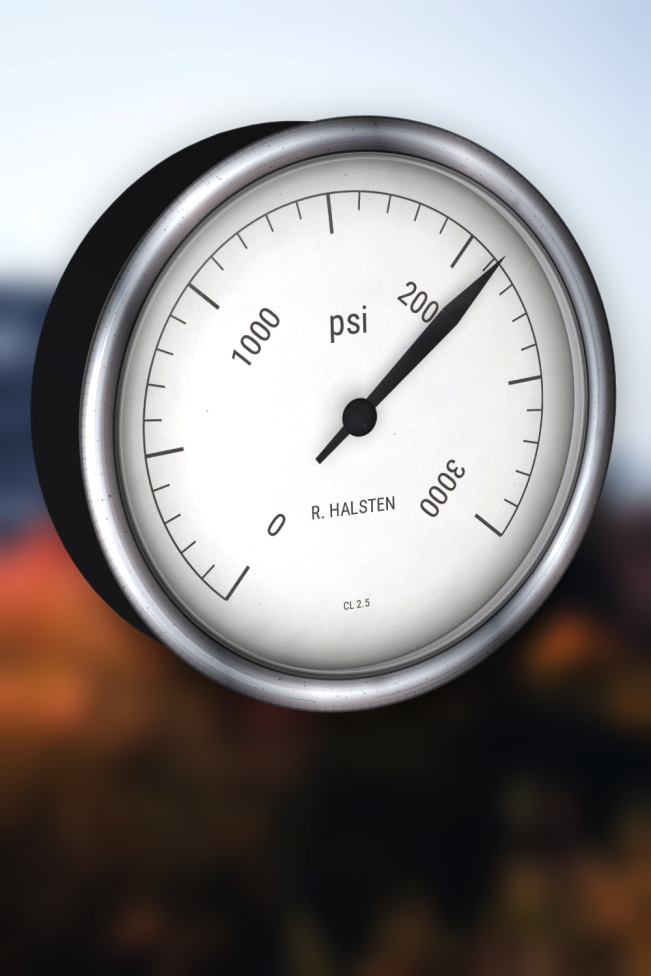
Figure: 2100
